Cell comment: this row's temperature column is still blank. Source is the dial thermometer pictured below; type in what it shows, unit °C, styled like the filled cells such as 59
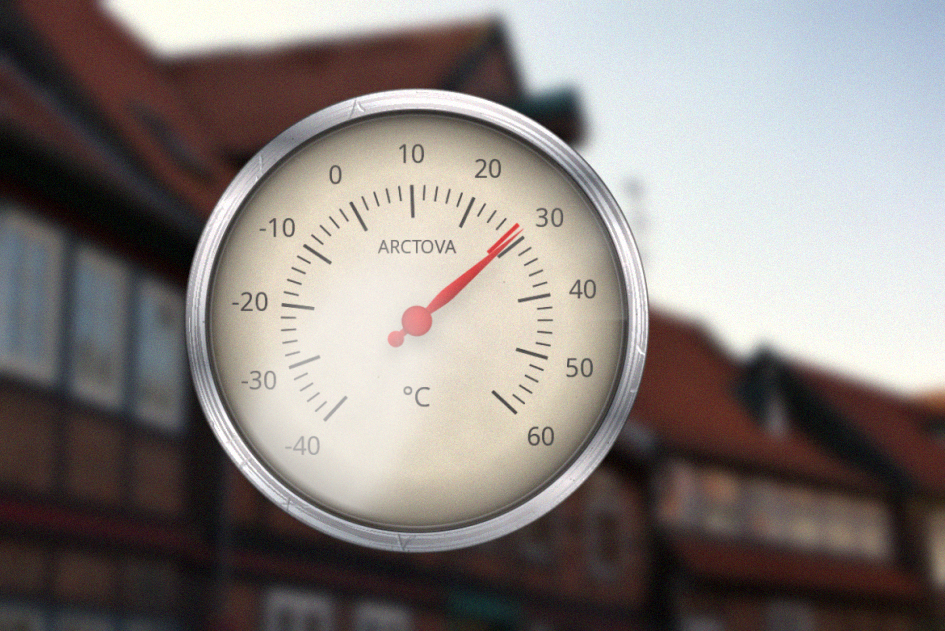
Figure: 29
